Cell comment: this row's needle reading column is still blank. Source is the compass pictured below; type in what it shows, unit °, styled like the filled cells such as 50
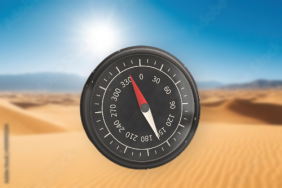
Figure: 340
